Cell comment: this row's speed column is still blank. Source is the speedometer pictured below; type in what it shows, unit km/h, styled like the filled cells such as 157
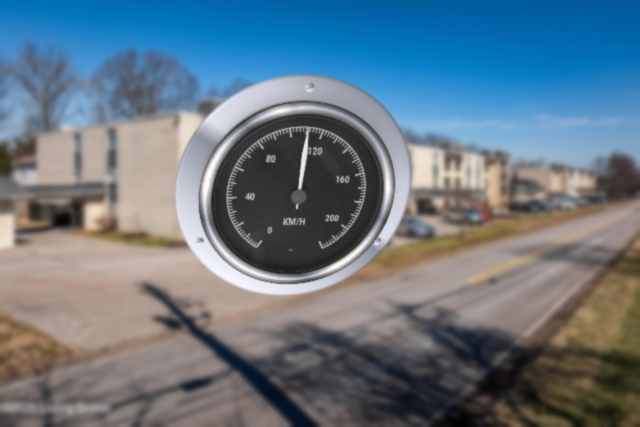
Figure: 110
